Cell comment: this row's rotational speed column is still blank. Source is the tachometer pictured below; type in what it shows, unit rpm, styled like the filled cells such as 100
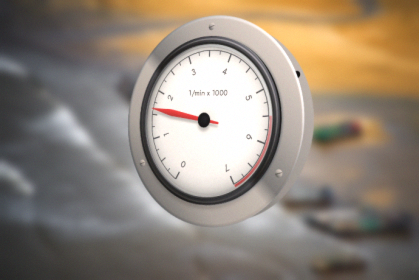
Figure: 1625
